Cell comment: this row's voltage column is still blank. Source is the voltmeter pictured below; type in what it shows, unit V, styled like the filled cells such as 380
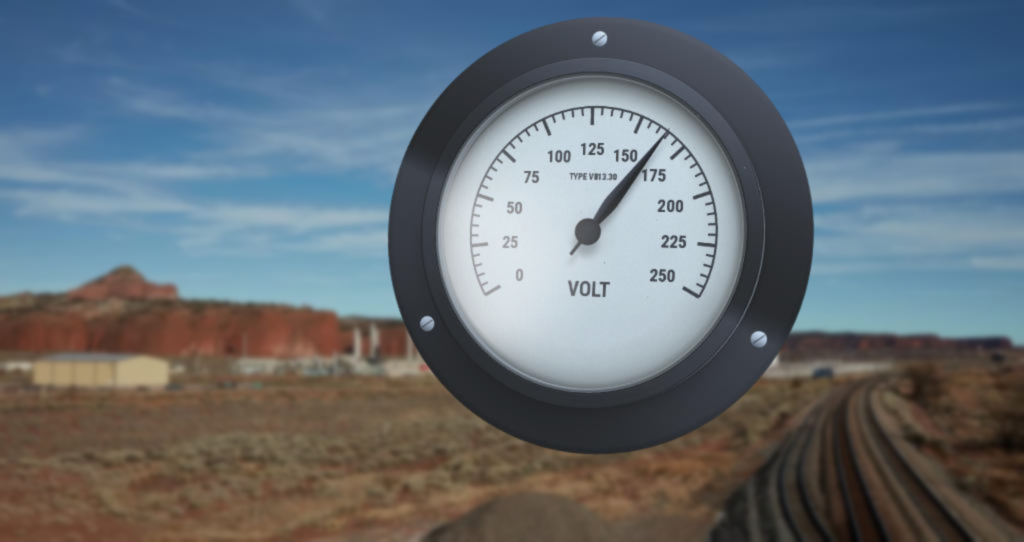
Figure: 165
